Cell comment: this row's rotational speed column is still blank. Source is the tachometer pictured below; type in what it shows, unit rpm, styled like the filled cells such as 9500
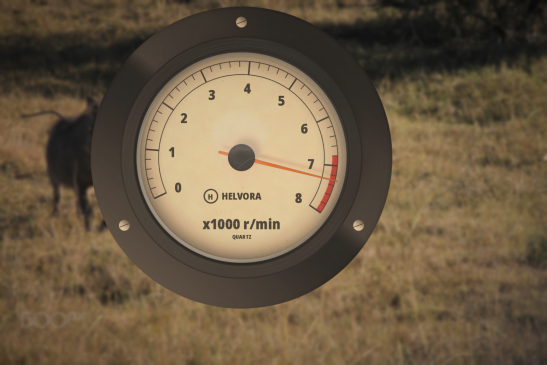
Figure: 7300
